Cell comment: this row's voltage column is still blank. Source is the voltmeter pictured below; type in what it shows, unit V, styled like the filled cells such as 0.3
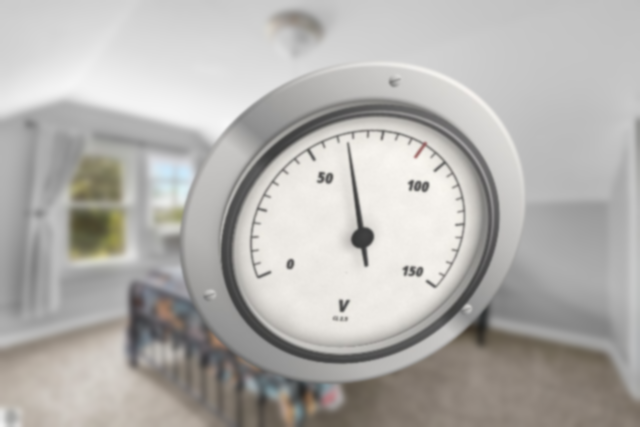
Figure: 62.5
